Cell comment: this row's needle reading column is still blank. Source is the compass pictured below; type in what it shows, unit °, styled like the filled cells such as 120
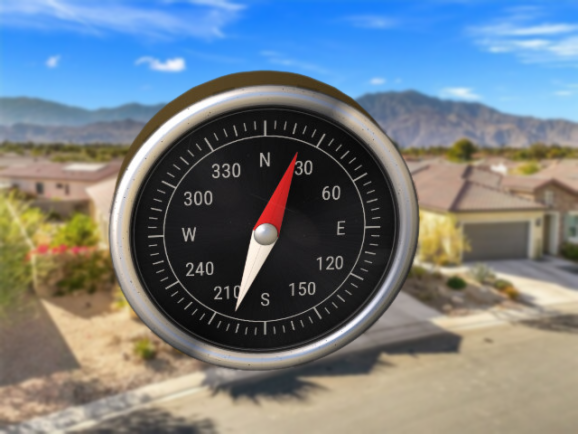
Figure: 20
